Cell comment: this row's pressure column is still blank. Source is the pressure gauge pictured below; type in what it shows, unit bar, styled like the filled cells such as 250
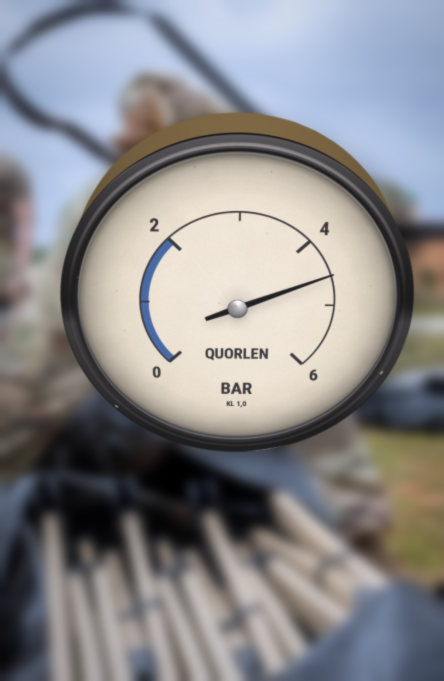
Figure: 4.5
